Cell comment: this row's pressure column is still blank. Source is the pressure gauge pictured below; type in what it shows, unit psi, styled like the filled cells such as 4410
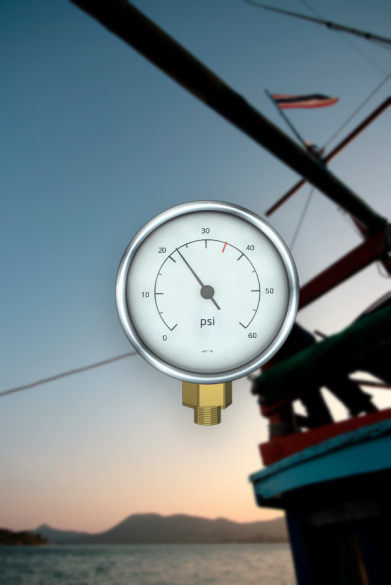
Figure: 22.5
